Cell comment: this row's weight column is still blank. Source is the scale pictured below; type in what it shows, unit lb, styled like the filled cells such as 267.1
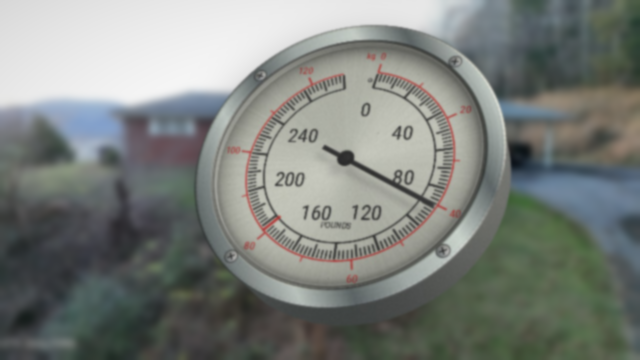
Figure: 90
